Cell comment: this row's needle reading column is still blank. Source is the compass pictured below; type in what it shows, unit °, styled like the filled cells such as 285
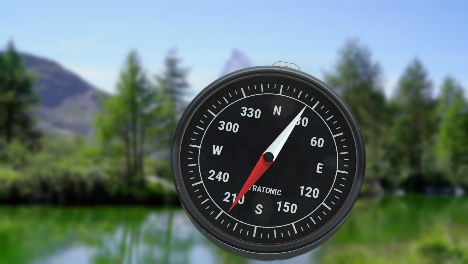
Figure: 205
